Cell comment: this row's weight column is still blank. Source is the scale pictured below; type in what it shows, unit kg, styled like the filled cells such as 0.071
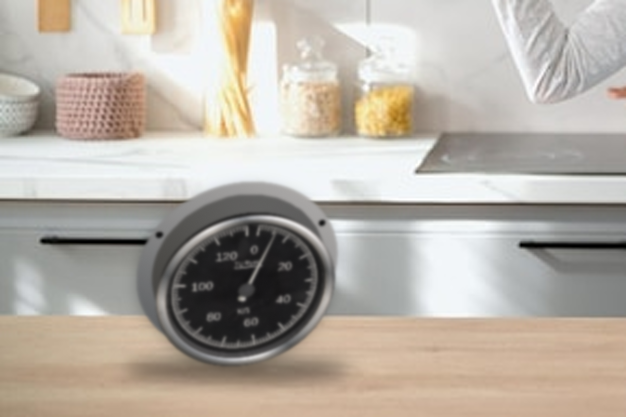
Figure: 5
